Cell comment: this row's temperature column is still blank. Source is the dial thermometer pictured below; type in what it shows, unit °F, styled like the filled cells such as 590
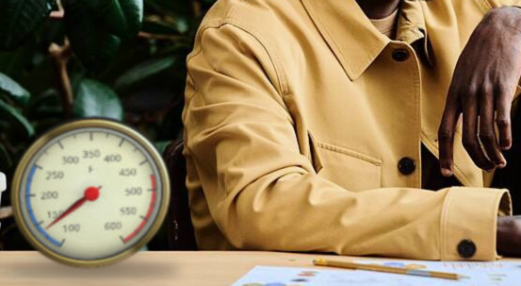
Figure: 137.5
